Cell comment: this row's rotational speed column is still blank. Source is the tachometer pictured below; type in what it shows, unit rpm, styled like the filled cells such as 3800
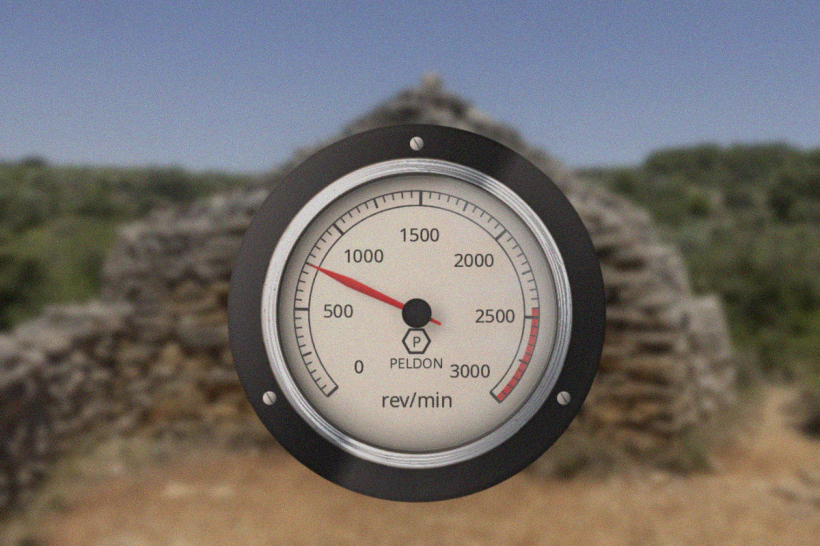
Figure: 750
